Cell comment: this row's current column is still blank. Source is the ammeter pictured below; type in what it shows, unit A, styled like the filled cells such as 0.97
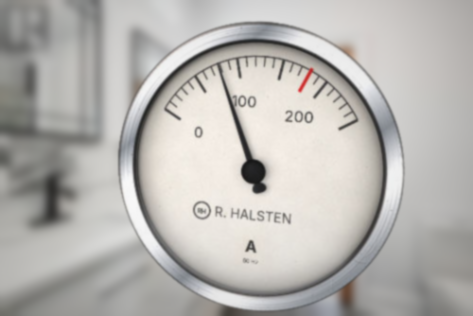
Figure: 80
